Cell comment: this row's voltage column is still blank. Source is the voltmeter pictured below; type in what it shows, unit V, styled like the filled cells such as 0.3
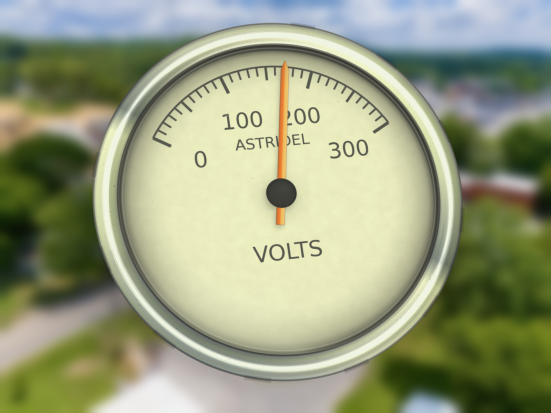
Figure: 170
